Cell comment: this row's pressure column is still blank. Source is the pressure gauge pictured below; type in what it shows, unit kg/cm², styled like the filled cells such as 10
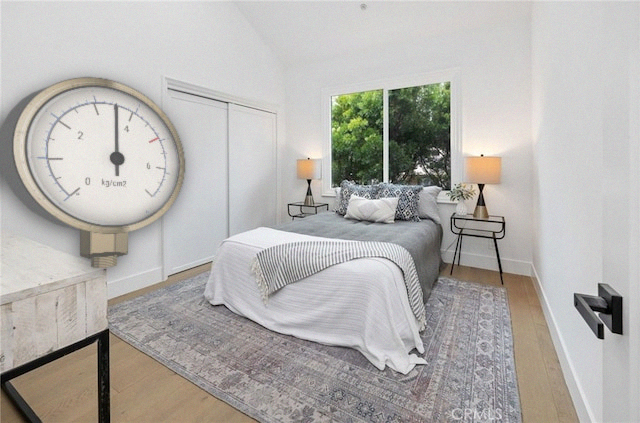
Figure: 3.5
